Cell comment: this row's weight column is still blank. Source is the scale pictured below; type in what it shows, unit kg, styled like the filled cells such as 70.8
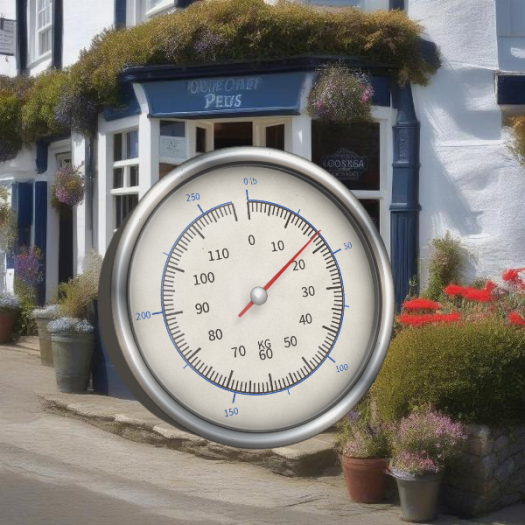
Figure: 17
